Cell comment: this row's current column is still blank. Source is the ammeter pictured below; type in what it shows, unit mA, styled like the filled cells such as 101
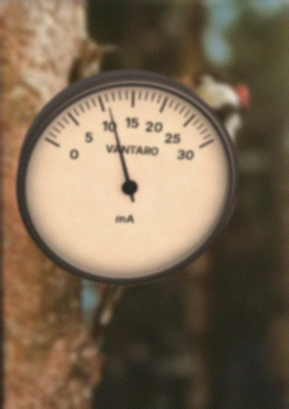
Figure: 11
